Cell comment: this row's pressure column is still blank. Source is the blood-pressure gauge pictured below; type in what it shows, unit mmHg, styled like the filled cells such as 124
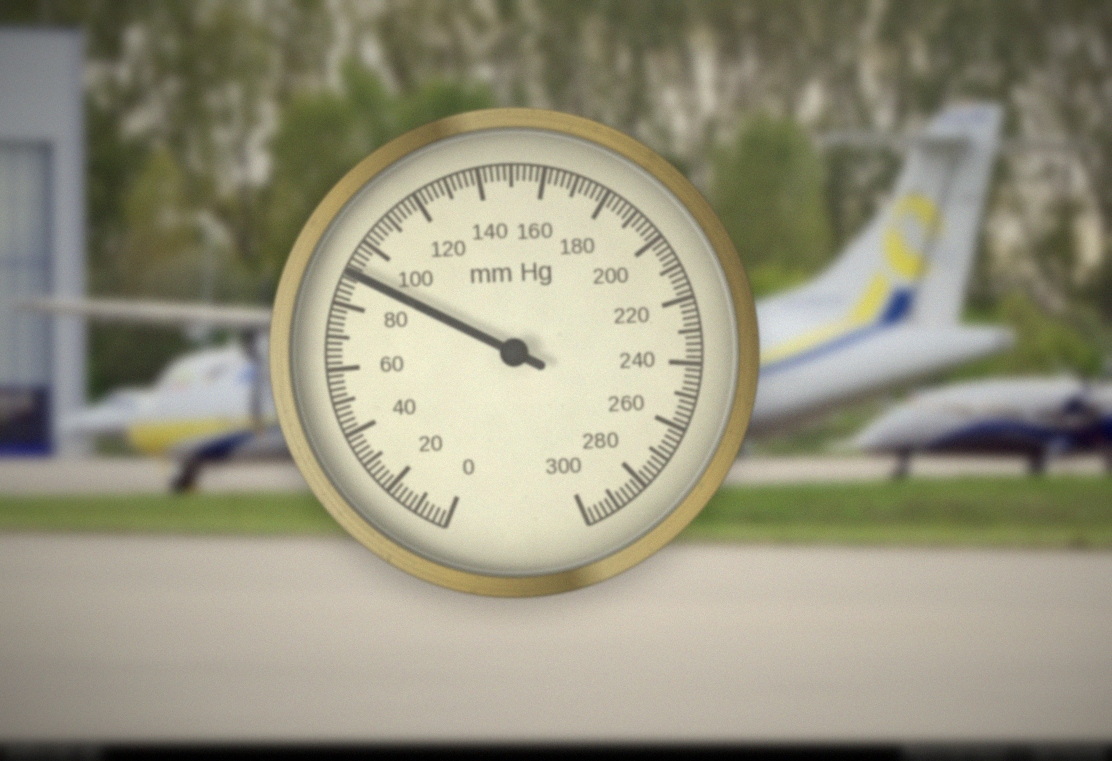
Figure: 90
